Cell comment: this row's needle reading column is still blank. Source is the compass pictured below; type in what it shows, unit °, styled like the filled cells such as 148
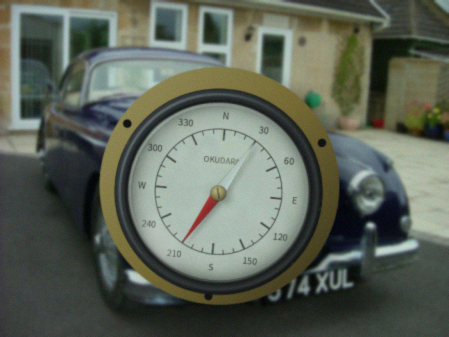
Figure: 210
